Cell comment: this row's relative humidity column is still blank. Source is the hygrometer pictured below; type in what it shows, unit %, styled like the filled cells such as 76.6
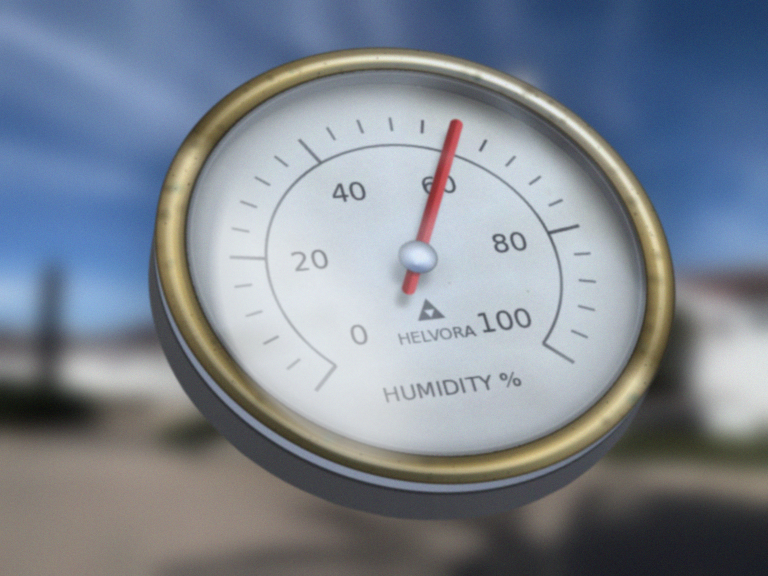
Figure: 60
